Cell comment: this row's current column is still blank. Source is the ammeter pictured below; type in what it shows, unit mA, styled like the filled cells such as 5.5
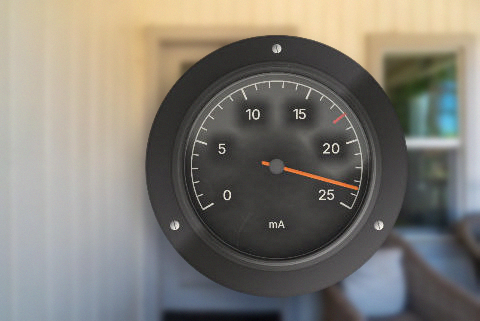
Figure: 23.5
